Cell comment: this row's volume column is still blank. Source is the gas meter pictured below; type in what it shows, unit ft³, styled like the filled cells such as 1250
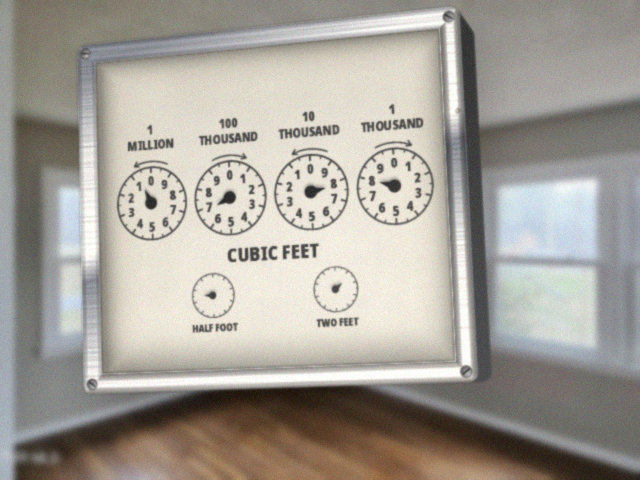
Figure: 67800
